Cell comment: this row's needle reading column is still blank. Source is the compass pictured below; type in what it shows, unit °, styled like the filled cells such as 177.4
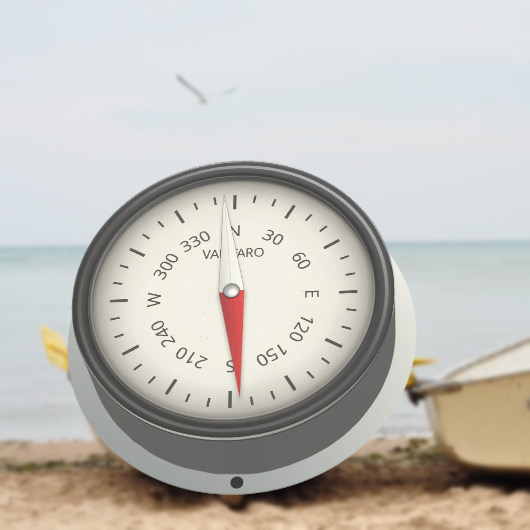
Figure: 175
